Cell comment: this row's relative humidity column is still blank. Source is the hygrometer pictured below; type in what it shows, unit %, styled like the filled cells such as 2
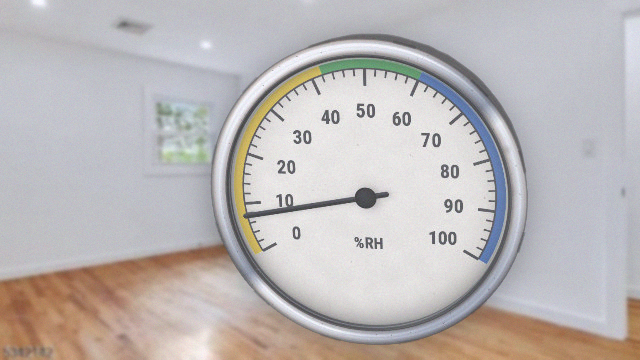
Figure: 8
